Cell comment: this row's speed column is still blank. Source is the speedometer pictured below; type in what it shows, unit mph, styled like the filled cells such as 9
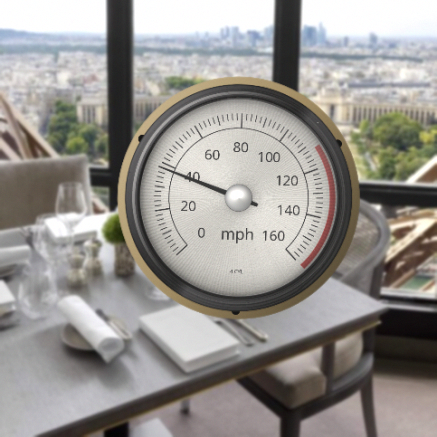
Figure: 38
